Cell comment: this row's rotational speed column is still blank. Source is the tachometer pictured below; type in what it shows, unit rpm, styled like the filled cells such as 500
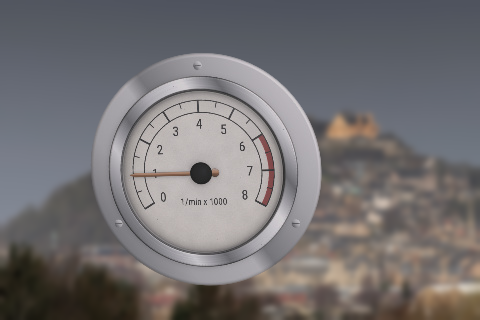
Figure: 1000
